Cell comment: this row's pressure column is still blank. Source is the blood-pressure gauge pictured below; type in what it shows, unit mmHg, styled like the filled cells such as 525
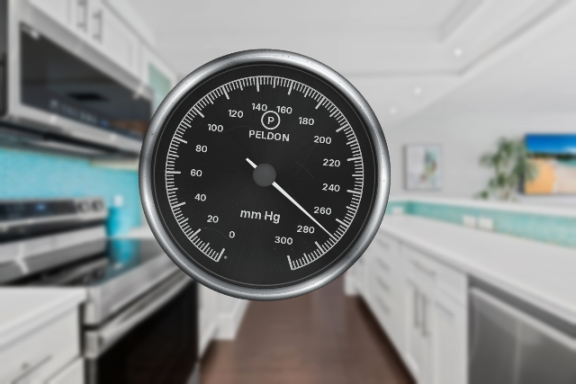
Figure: 270
